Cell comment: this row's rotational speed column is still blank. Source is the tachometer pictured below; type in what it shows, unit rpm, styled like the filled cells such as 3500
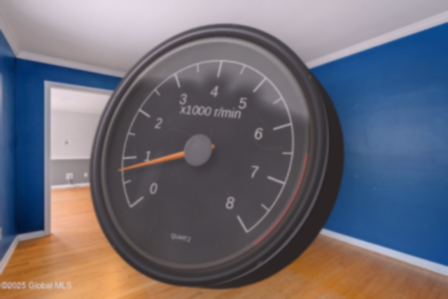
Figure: 750
